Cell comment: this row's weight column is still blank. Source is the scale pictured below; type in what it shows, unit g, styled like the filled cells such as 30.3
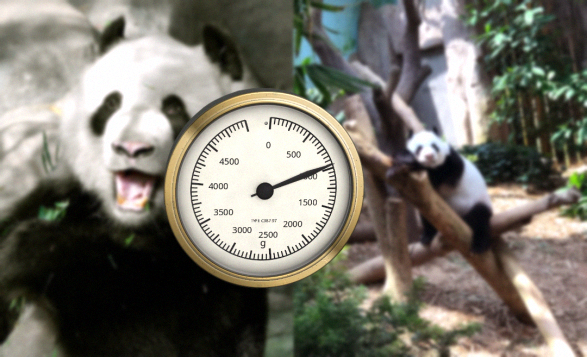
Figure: 950
